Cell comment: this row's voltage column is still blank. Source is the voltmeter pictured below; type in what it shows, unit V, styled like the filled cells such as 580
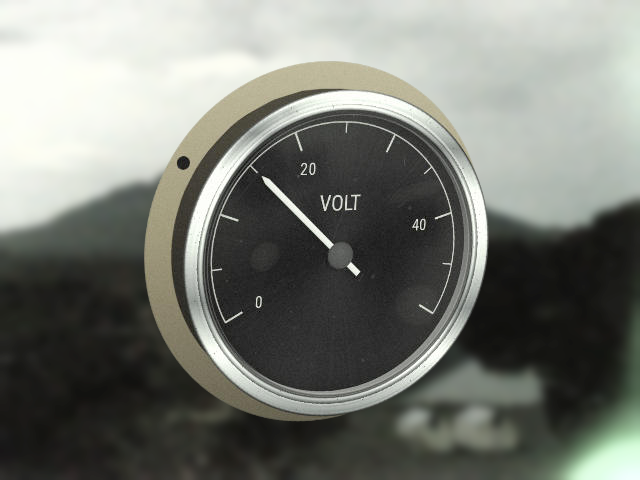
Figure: 15
